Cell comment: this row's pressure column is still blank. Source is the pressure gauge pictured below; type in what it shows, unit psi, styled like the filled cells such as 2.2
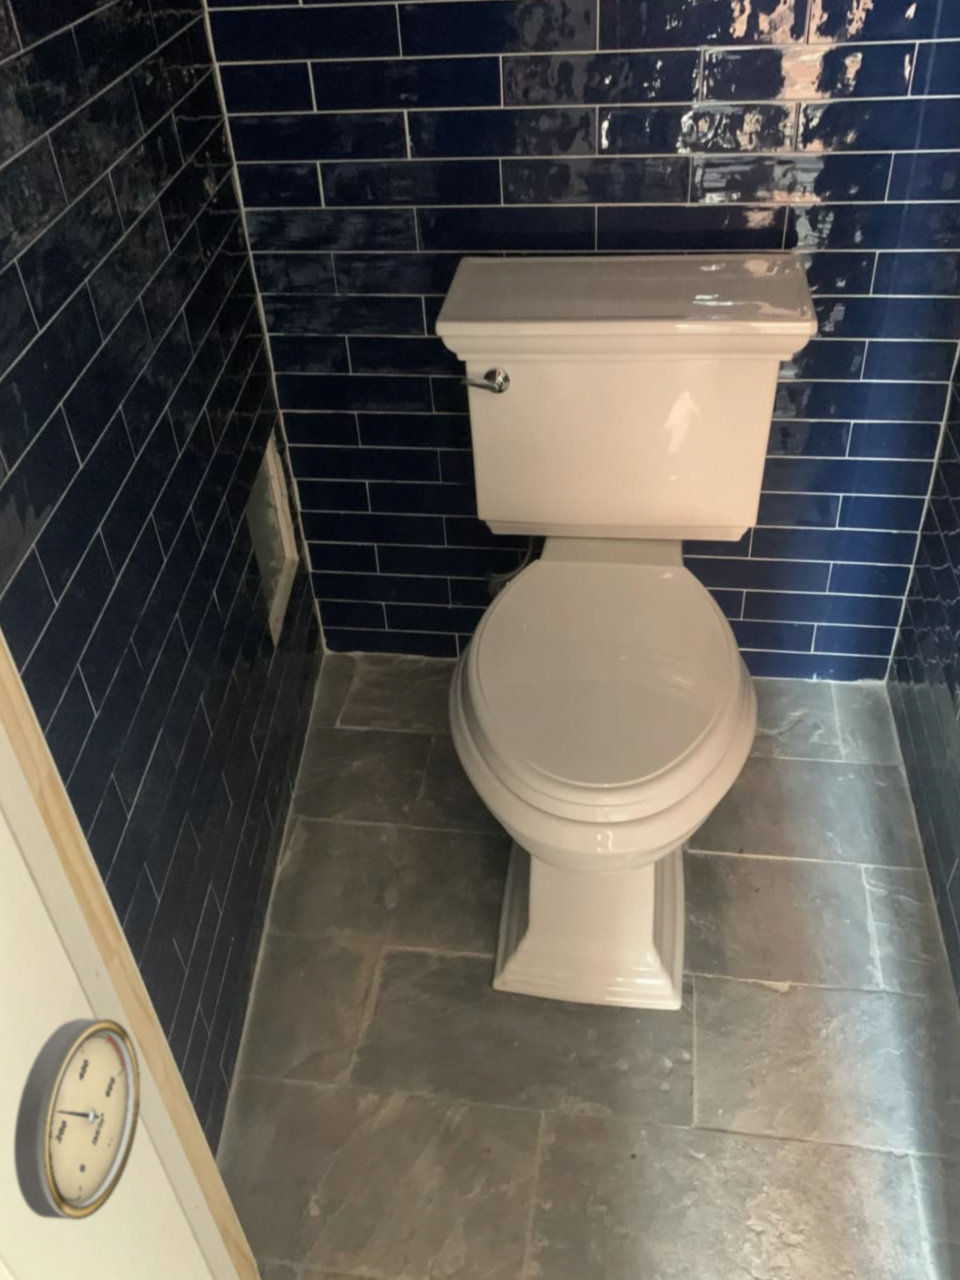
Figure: 250
